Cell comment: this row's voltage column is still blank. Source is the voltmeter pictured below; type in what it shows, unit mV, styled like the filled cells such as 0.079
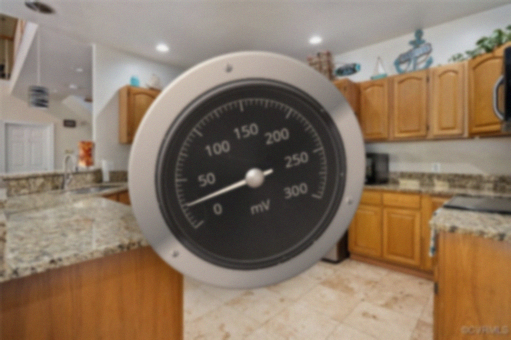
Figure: 25
